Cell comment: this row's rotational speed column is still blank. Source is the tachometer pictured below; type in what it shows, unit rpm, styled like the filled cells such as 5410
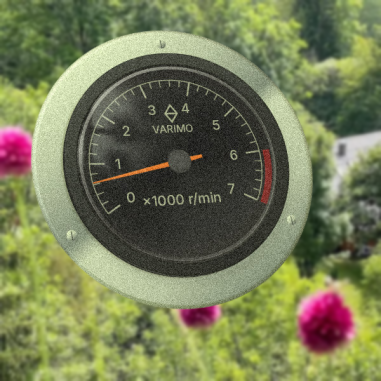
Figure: 600
